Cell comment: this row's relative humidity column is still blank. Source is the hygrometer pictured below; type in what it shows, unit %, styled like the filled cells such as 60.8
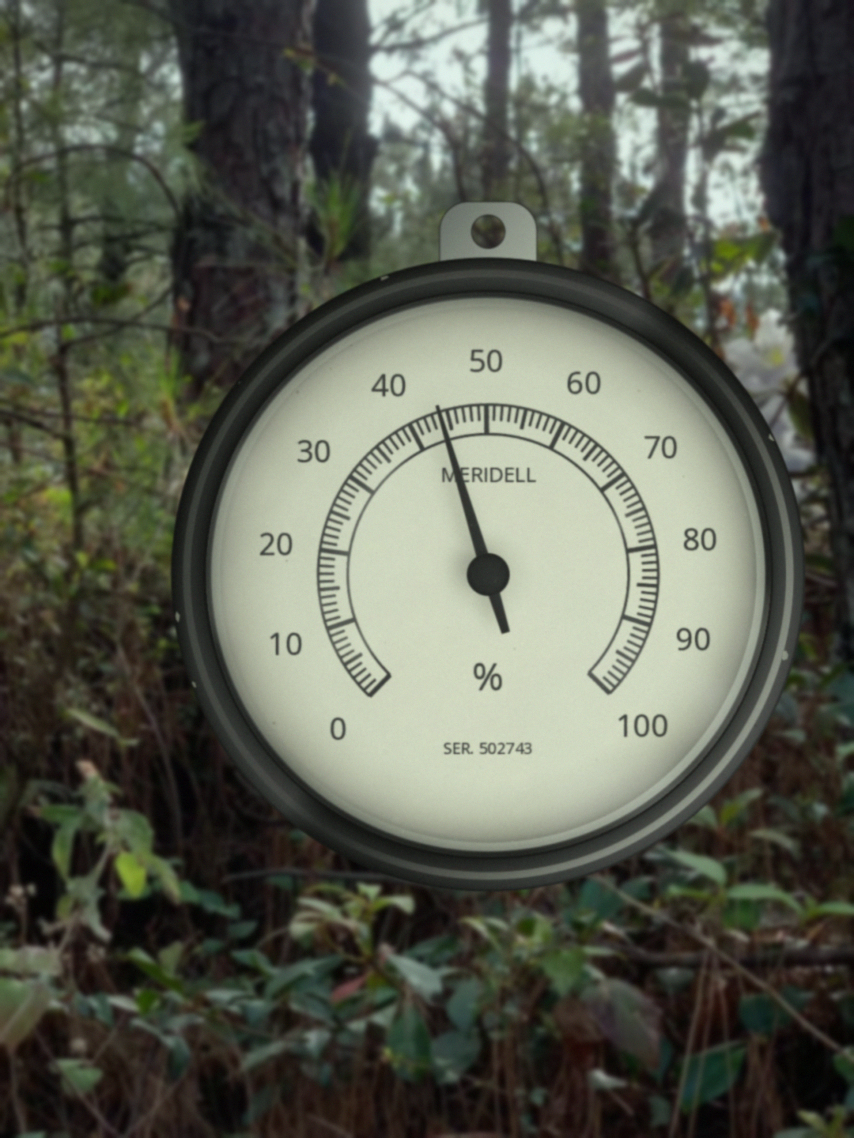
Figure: 44
